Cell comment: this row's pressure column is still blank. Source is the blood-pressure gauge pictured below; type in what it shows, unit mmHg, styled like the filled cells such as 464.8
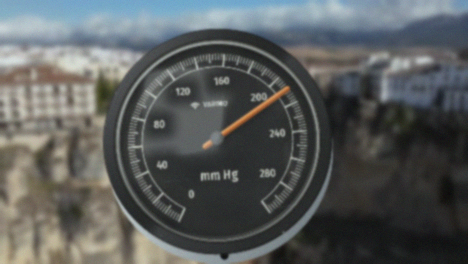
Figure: 210
